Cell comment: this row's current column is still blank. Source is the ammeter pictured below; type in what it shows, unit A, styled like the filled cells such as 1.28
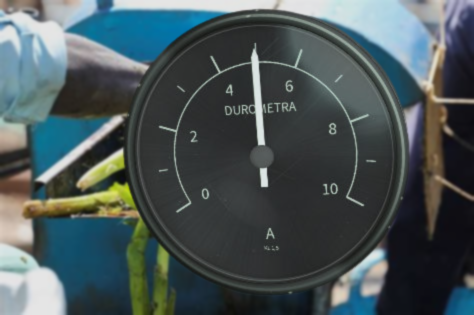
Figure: 5
